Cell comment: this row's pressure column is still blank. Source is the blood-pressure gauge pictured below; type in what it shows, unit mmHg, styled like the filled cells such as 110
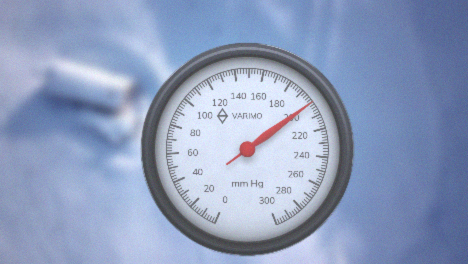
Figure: 200
